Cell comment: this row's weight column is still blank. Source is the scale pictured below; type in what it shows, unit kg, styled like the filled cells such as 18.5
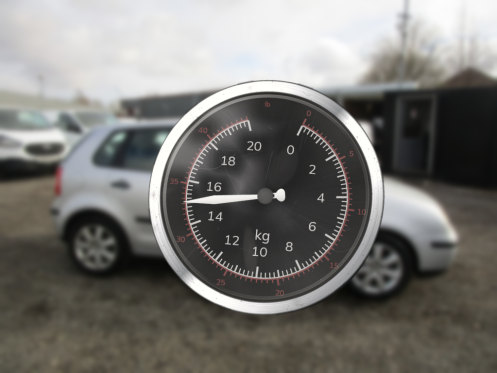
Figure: 15
